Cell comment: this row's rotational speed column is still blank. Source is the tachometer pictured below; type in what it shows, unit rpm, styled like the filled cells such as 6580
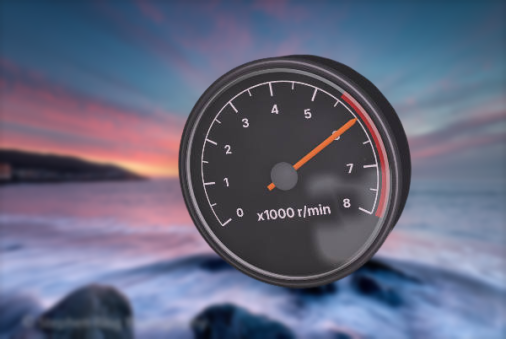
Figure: 6000
